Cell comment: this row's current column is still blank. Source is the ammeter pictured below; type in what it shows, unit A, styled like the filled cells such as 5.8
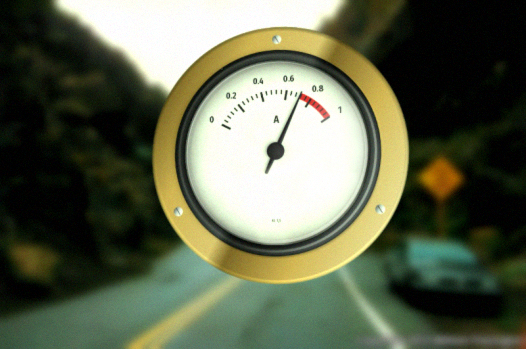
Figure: 0.72
